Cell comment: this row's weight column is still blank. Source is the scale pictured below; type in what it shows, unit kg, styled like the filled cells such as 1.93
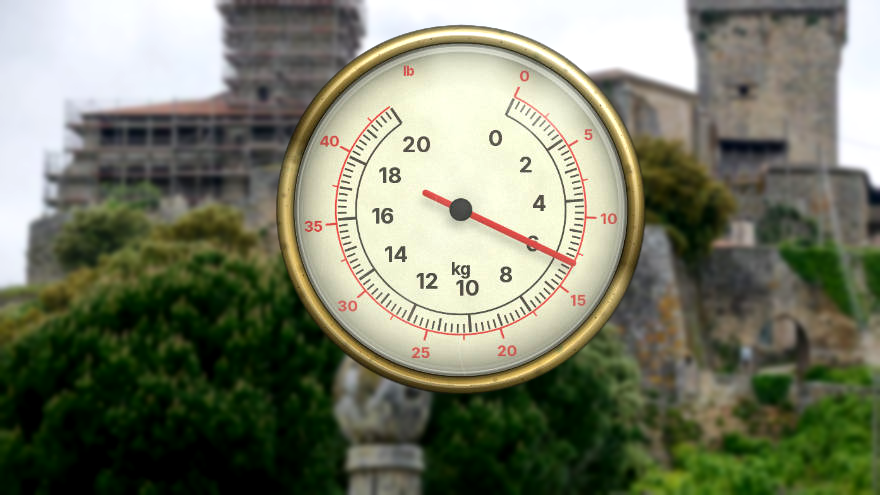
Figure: 6
